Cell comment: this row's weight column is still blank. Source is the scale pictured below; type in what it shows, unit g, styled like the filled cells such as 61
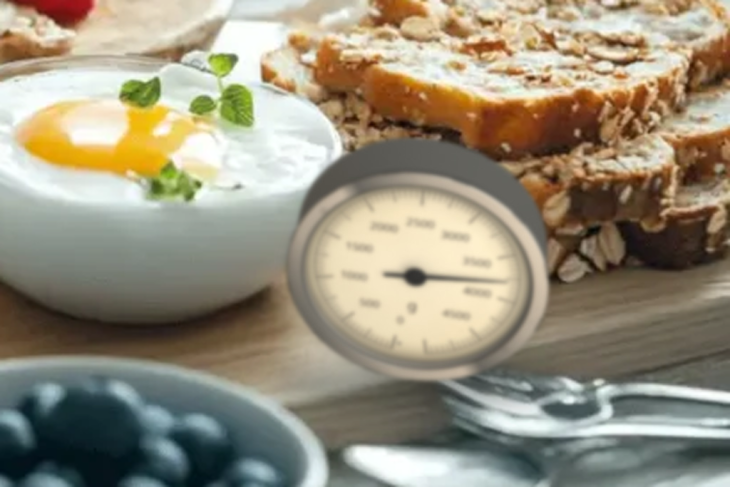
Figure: 3750
